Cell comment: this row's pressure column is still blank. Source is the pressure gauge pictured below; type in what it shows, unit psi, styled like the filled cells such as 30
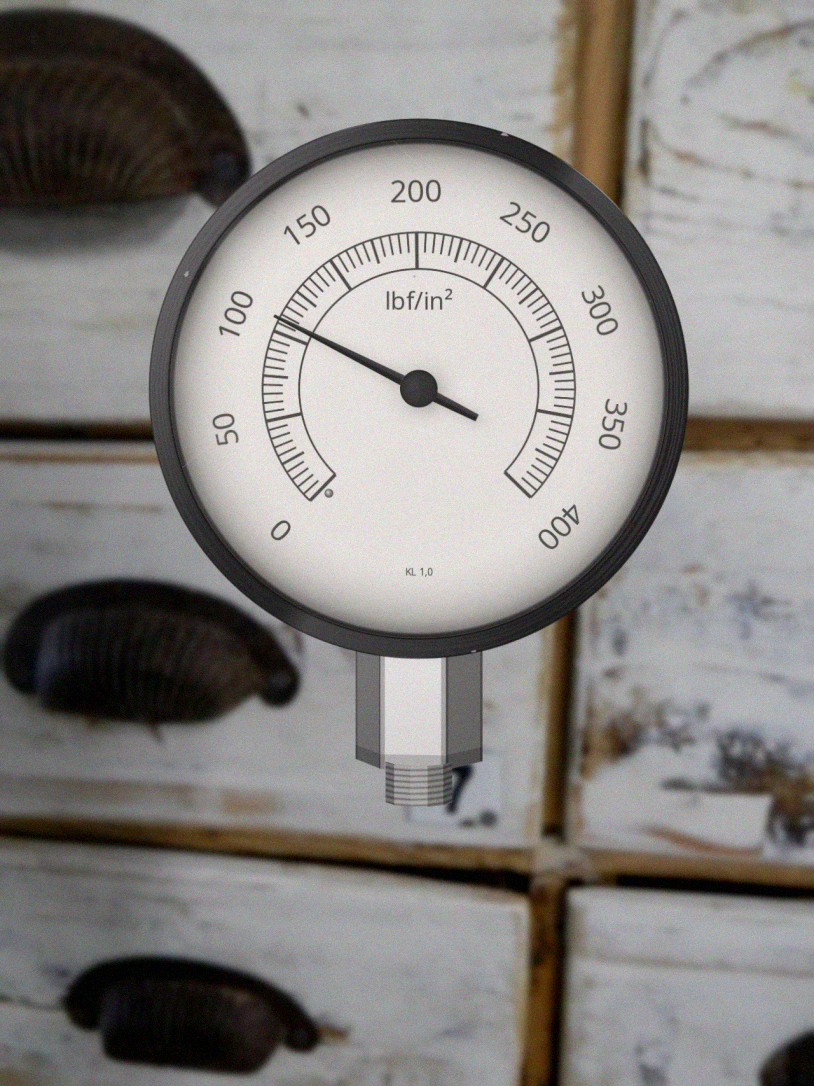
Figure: 107.5
